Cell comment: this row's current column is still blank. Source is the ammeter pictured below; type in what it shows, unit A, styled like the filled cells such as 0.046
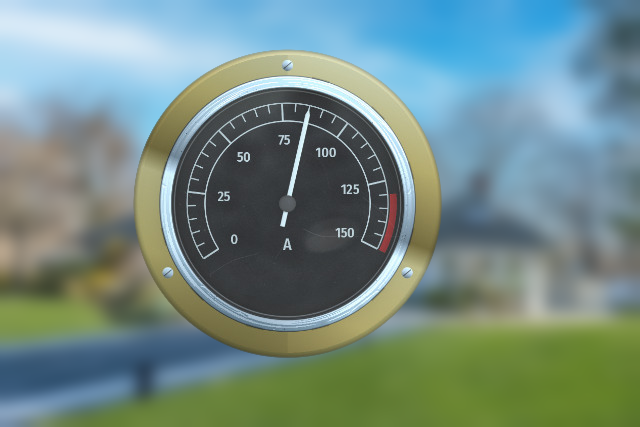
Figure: 85
